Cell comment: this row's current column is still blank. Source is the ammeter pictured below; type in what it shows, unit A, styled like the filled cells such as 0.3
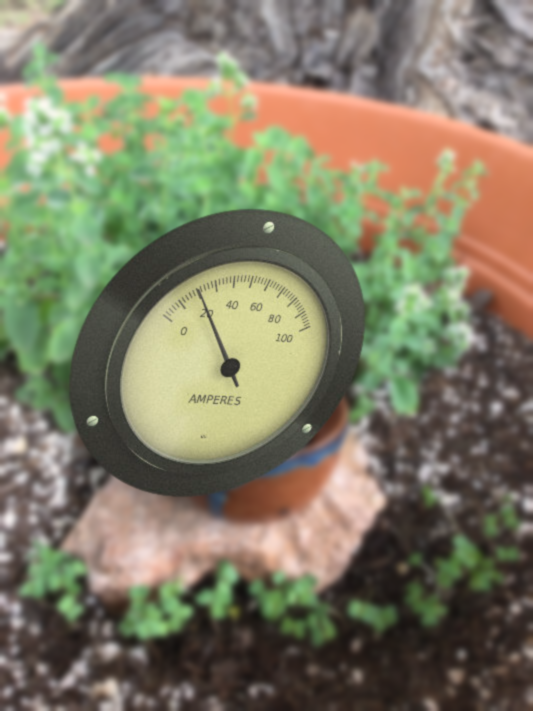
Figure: 20
